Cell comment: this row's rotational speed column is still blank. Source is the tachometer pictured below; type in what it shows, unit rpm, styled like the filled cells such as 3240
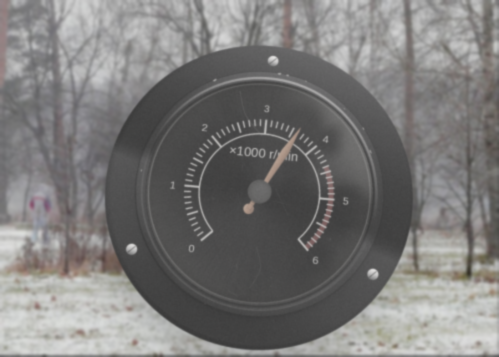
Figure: 3600
